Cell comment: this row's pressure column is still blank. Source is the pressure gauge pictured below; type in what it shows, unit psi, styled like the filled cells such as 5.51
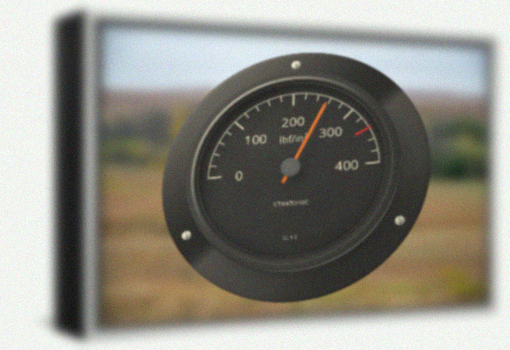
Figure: 260
